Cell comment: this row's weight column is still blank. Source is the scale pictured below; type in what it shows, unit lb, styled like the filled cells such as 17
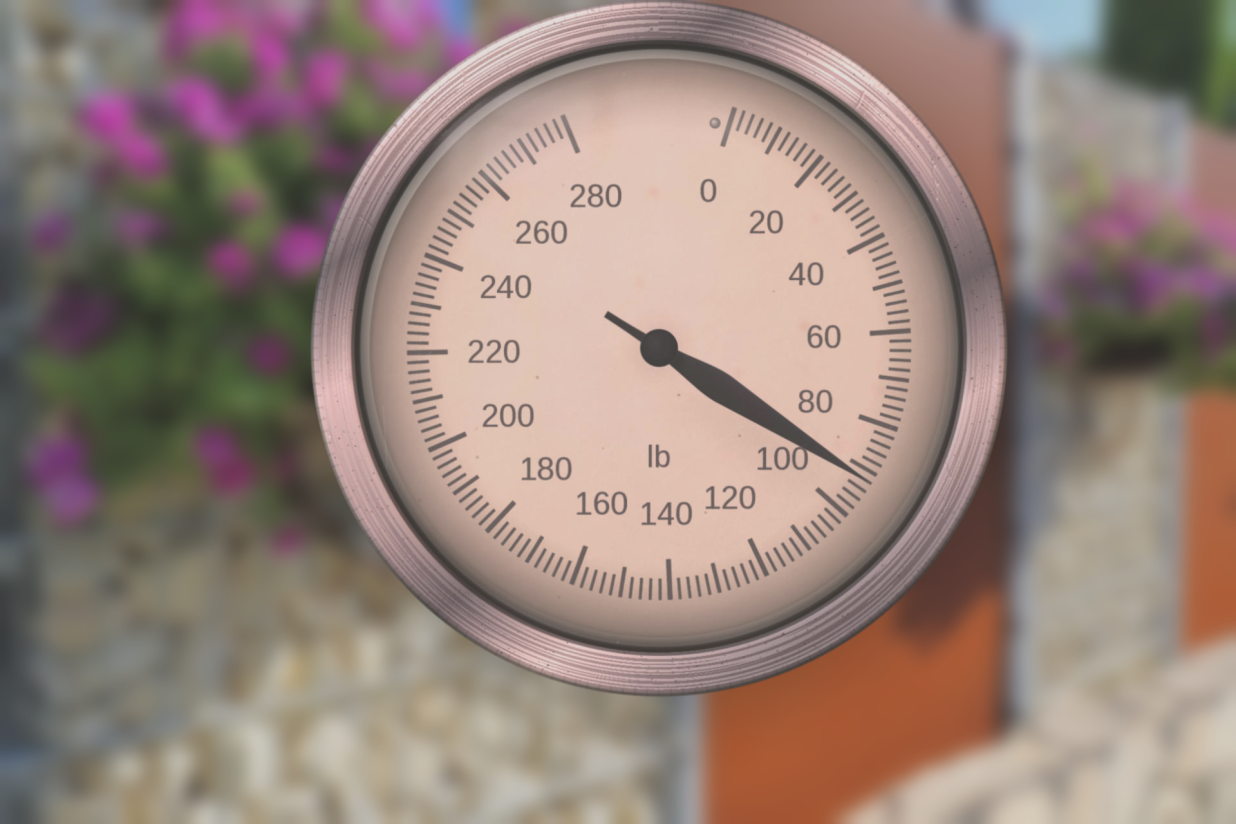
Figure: 92
